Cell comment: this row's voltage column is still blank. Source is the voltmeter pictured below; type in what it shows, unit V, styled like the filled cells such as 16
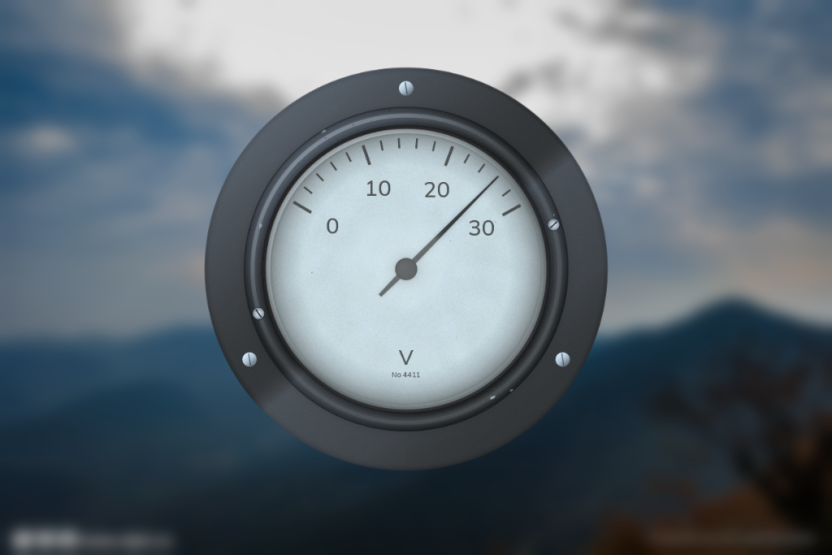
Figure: 26
